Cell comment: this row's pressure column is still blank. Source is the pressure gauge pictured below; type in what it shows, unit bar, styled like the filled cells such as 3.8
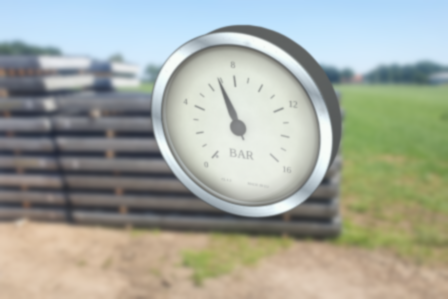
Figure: 7
